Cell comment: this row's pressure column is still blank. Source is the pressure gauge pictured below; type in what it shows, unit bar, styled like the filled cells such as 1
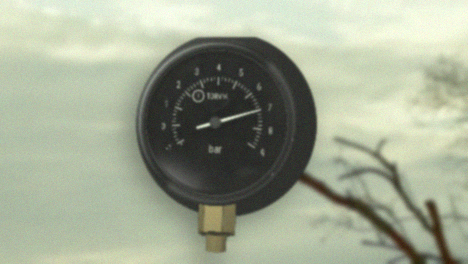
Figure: 7
